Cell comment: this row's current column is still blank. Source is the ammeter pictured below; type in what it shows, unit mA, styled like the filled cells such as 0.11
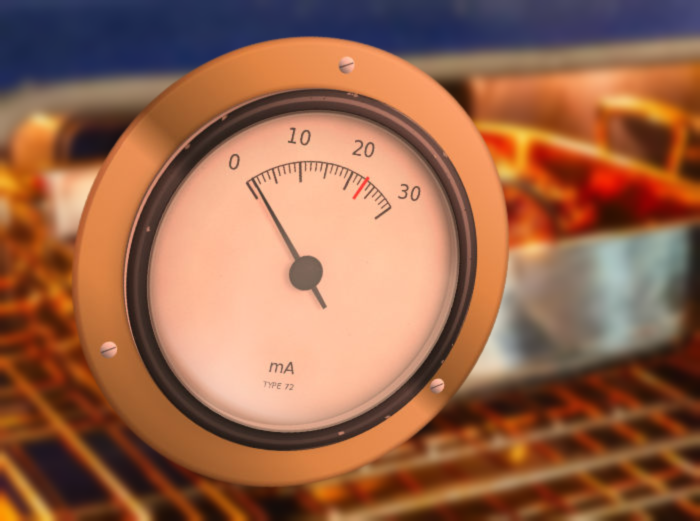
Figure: 1
